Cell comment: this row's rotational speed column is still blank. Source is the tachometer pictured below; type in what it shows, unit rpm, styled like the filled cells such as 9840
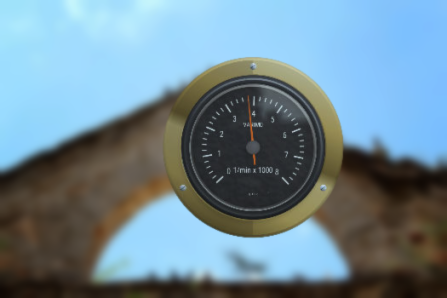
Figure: 3800
